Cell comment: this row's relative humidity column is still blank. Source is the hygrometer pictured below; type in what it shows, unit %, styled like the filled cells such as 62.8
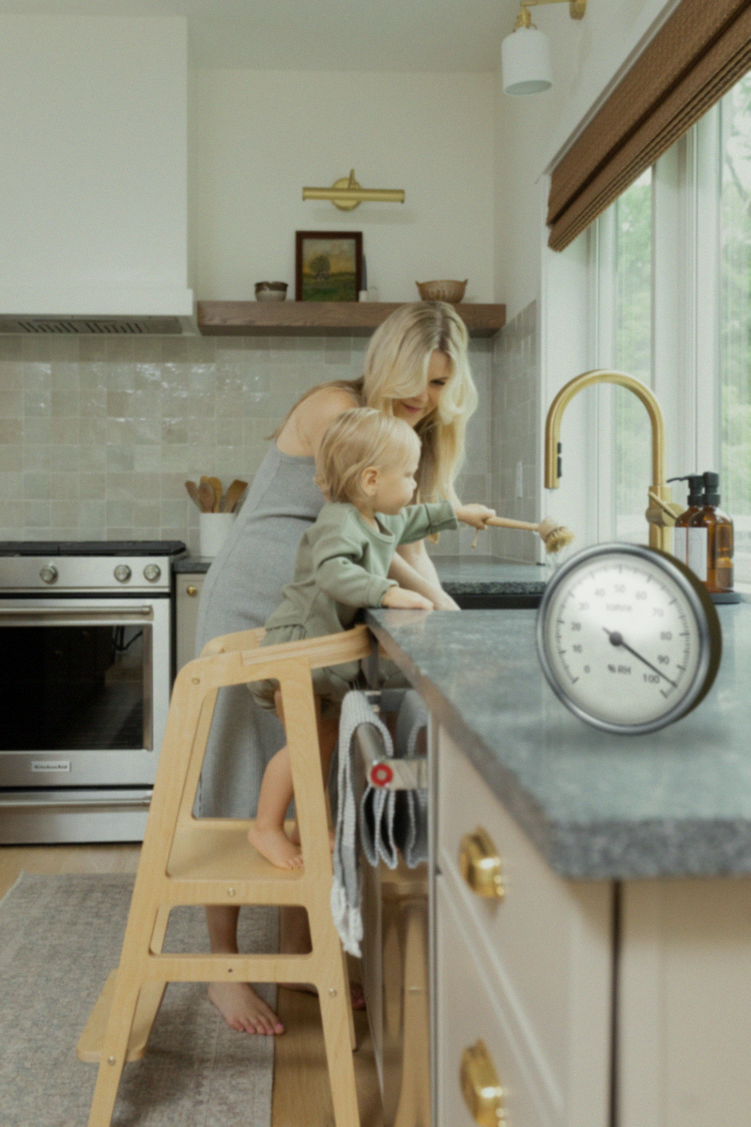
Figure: 95
